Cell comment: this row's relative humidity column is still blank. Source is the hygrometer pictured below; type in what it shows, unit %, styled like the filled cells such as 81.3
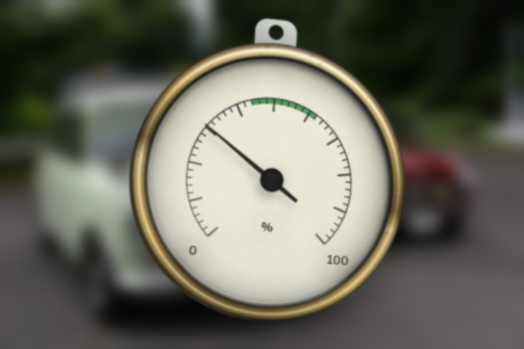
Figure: 30
